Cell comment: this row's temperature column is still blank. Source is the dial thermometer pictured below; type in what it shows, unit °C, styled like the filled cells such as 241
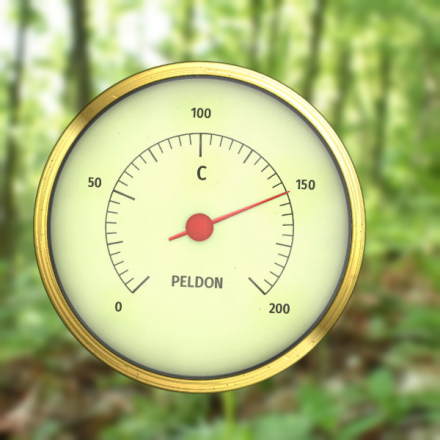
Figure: 150
